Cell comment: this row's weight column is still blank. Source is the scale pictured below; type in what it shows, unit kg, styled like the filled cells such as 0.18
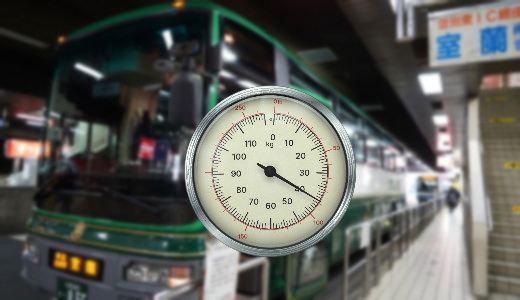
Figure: 40
